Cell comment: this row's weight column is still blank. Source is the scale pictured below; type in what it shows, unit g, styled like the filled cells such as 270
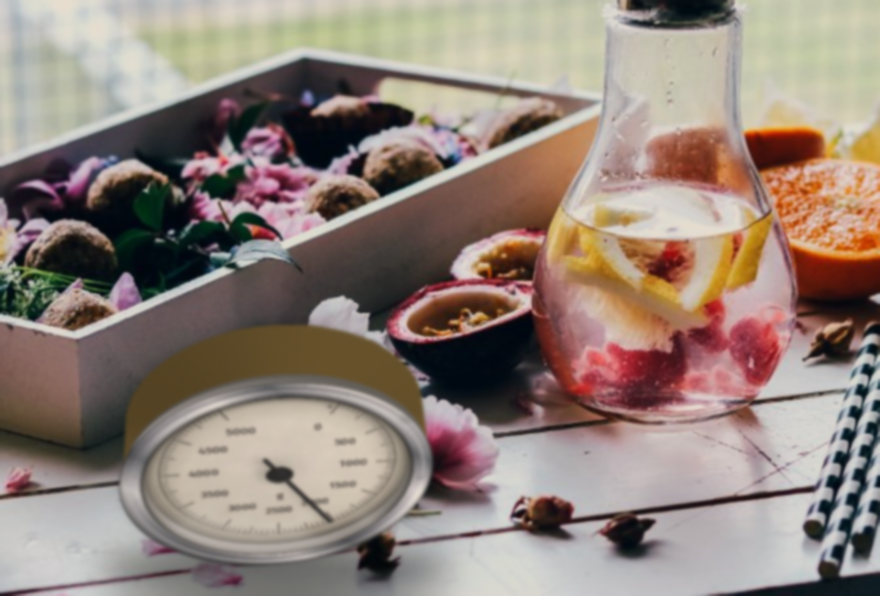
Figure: 2000
